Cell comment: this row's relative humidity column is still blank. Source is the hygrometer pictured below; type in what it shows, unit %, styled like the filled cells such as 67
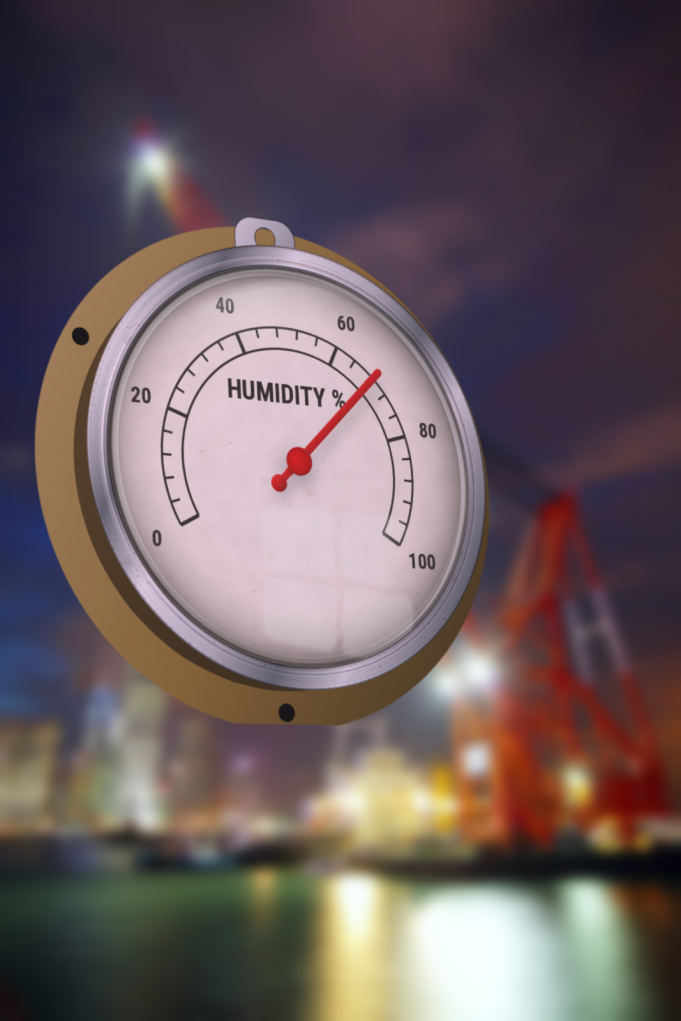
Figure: 68
